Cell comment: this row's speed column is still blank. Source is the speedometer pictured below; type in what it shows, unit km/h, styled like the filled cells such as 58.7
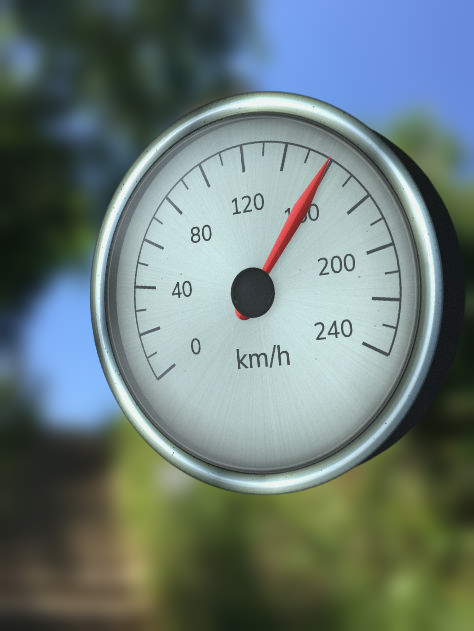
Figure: 160
